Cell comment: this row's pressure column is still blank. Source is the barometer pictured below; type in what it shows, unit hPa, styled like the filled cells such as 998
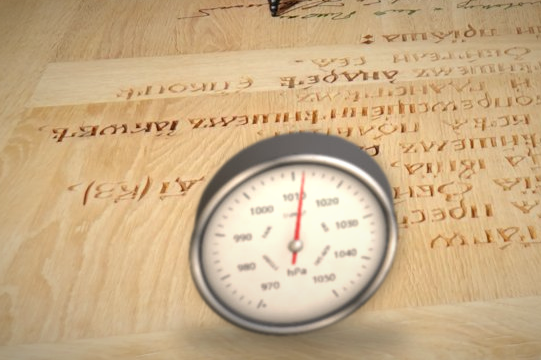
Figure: 1012
